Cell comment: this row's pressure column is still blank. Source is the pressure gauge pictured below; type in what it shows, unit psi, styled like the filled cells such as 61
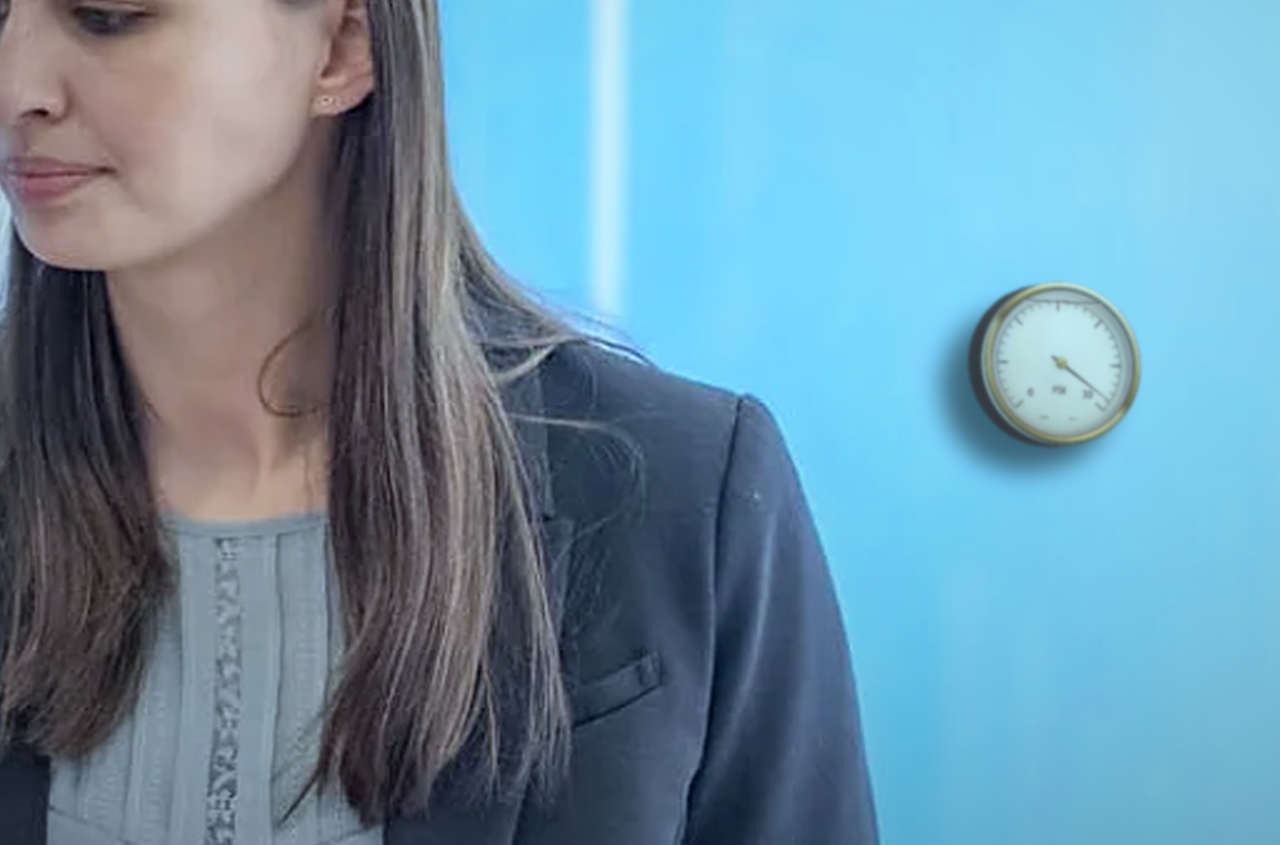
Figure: 29
